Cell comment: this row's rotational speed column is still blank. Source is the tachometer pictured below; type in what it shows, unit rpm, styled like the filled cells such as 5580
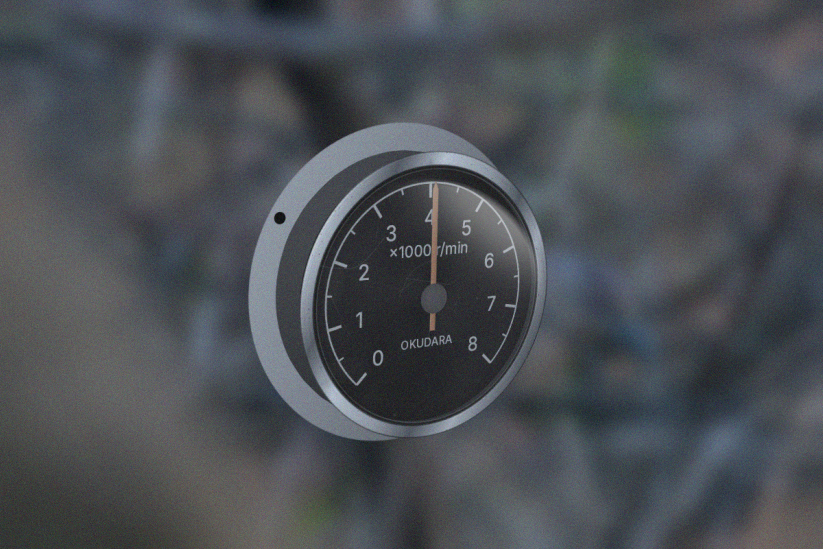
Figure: 4000
